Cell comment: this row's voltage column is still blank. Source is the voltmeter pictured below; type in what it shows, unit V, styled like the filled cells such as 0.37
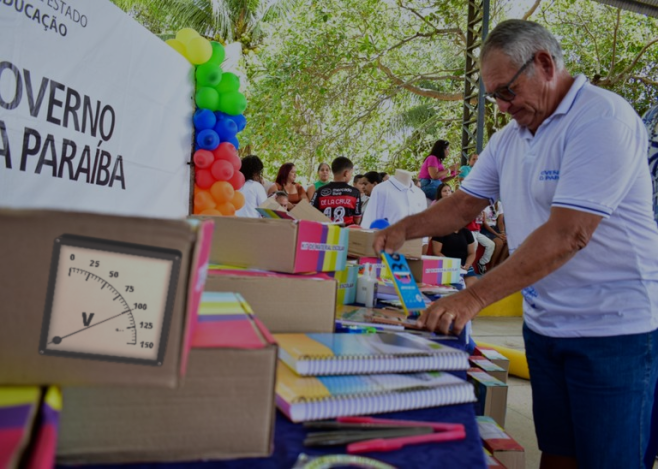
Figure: 100
